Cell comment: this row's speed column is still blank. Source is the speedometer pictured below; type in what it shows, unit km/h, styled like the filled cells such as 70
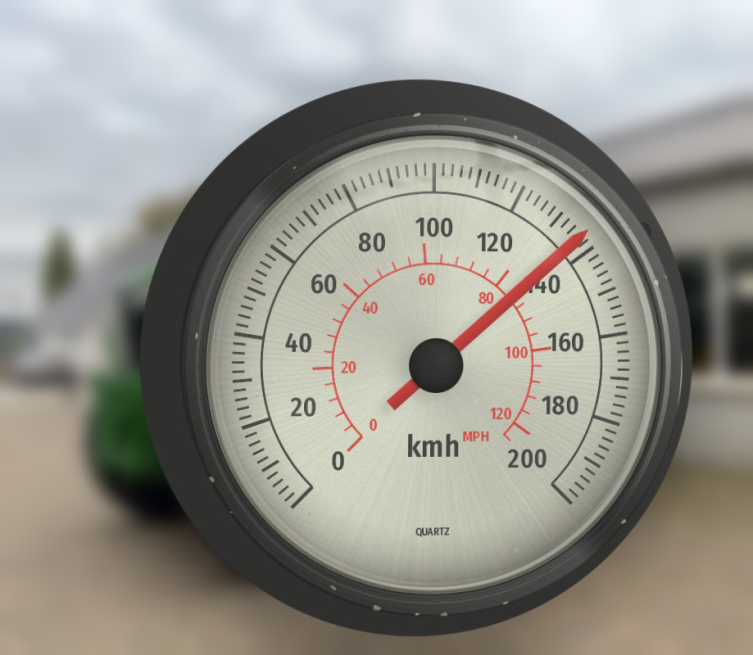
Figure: 136
